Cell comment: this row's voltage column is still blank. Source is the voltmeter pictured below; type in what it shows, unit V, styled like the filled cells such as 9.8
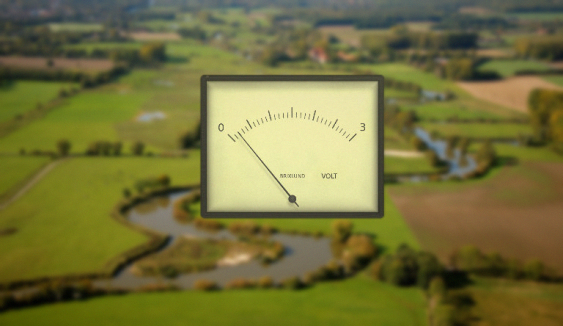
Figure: 0.2
